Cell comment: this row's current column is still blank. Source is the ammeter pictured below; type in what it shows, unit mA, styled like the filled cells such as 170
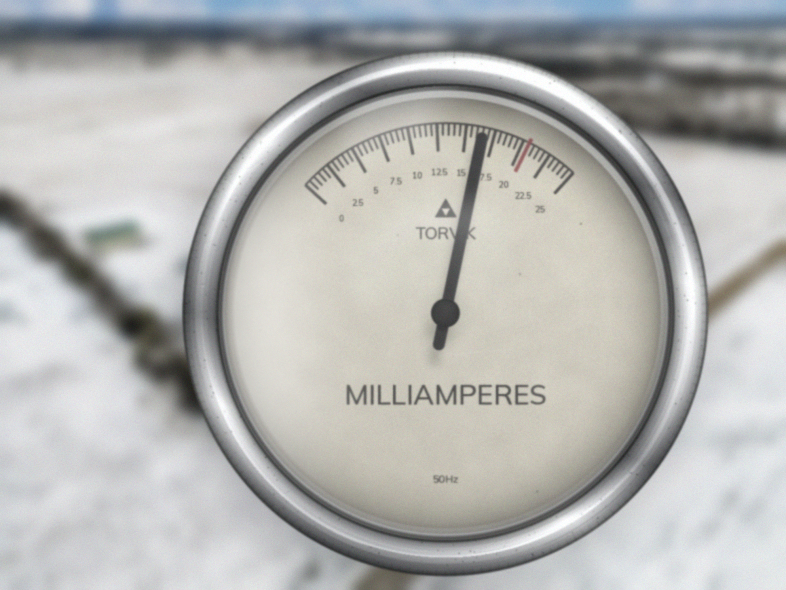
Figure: 16.5
